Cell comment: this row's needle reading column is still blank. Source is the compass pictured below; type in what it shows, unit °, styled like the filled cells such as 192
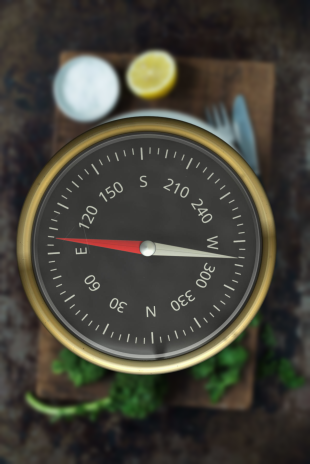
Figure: 100
